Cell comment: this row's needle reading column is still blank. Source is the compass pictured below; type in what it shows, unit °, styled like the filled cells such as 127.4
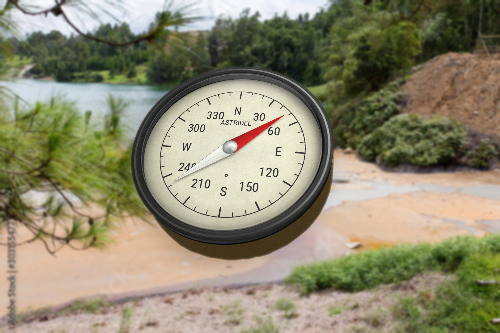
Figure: 50
